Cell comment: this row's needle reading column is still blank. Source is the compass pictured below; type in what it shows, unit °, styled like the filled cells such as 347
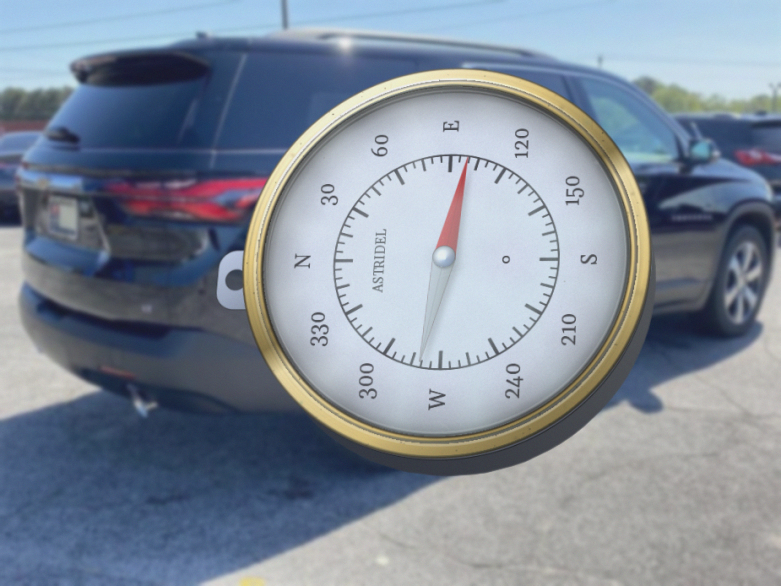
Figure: 100
